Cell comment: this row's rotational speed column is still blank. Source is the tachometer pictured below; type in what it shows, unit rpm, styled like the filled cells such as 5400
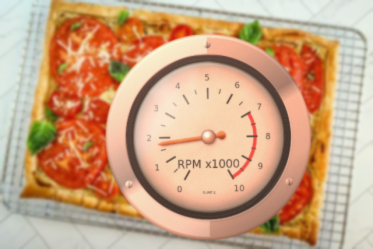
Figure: 1750
